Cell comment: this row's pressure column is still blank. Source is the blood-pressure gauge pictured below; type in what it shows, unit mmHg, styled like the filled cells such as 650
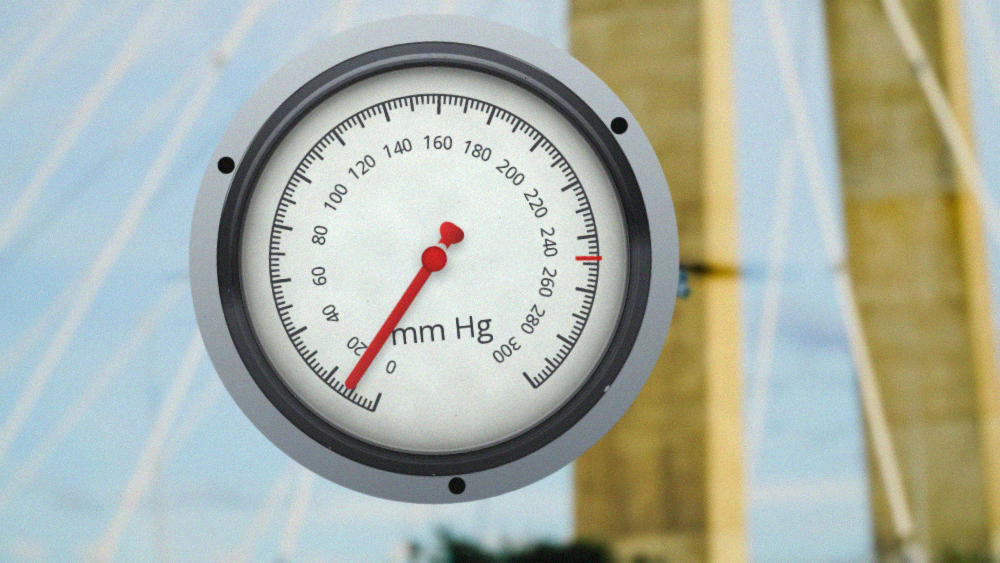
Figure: 12
